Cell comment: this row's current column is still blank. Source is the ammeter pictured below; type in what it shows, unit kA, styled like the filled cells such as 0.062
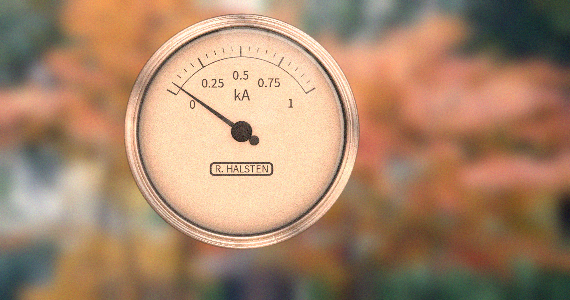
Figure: 0.05
